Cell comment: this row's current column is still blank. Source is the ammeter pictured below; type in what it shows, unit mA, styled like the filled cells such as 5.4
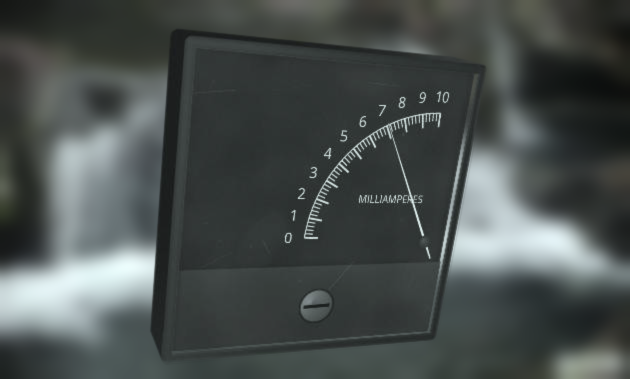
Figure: 7
